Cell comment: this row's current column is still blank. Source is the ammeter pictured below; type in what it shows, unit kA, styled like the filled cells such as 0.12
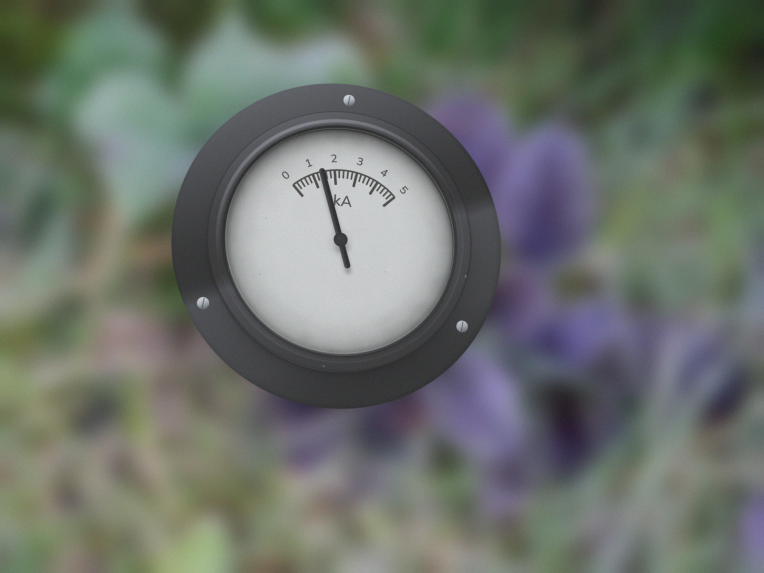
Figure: 1.4
